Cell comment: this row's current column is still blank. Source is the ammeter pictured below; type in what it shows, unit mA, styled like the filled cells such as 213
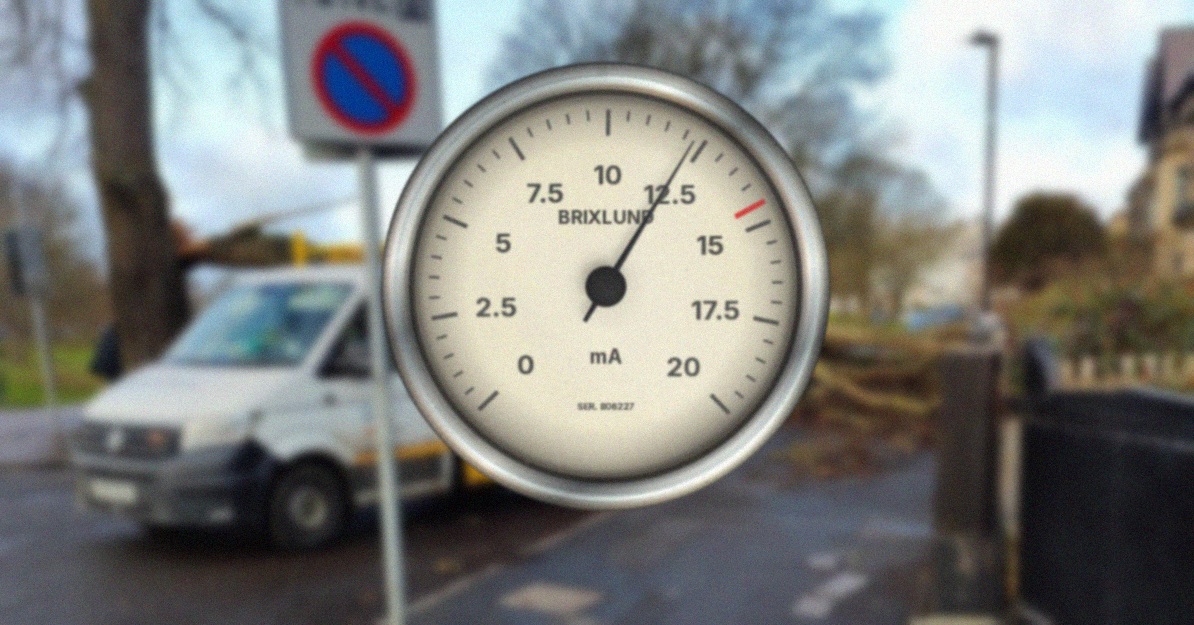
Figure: 12.25
